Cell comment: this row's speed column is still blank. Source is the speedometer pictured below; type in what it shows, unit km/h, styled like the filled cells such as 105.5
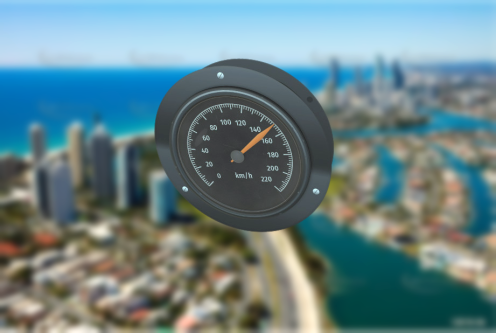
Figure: 150
